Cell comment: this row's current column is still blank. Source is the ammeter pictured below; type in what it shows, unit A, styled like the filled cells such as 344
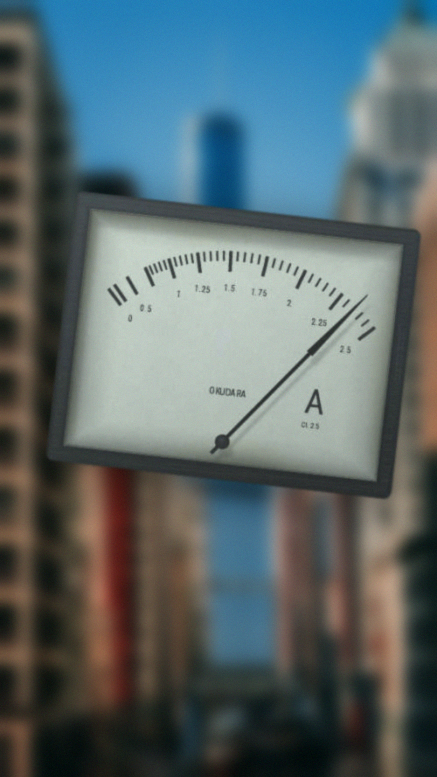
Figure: 2.35
